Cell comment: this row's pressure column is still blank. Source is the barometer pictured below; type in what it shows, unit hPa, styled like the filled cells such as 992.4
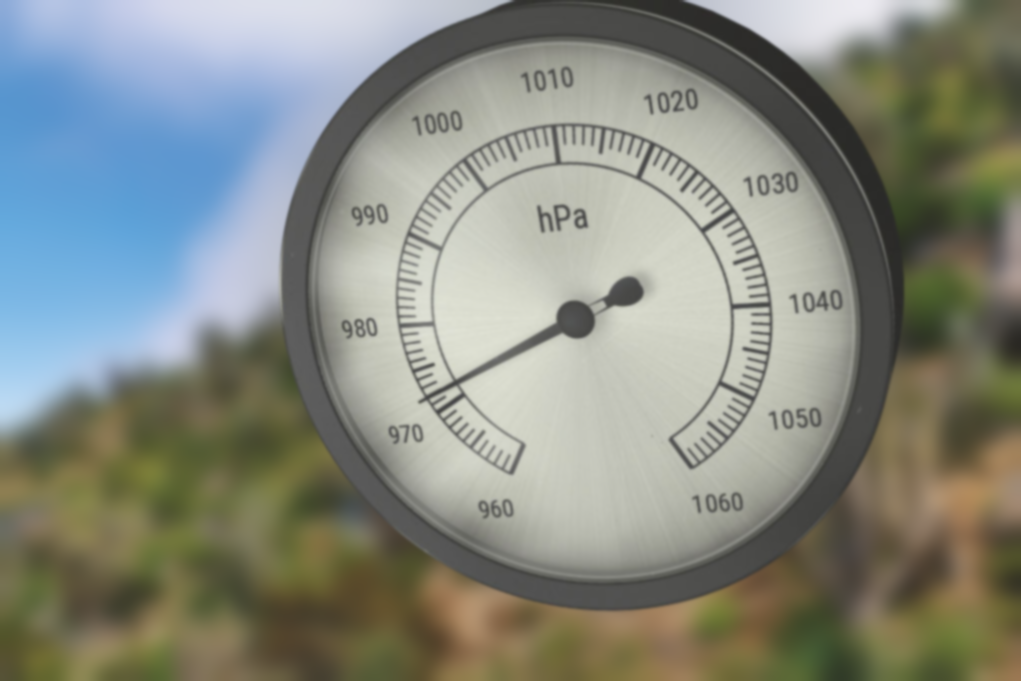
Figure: 972
